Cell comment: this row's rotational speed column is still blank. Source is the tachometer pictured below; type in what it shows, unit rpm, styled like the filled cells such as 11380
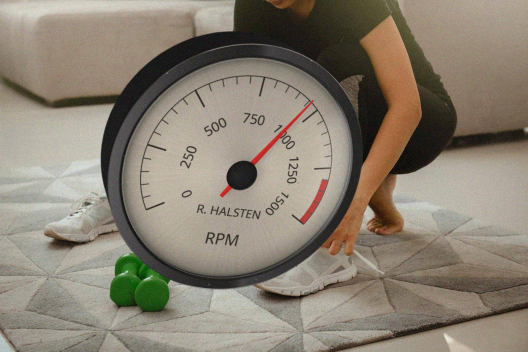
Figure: 950
